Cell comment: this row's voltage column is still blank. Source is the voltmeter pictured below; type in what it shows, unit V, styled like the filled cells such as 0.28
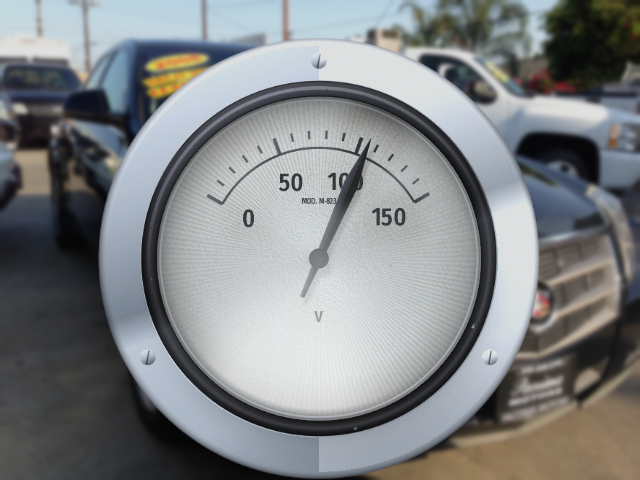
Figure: 105
